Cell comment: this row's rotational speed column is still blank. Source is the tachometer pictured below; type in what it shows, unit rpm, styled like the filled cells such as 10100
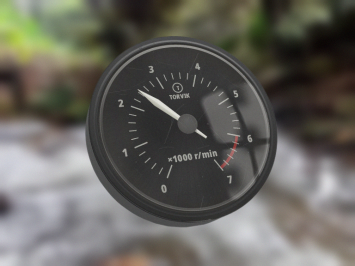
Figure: 2400
